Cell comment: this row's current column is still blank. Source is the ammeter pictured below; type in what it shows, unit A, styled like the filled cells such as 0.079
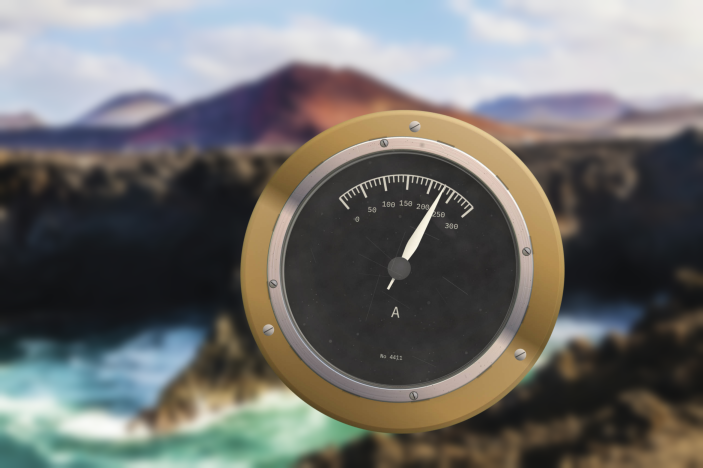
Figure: 230
